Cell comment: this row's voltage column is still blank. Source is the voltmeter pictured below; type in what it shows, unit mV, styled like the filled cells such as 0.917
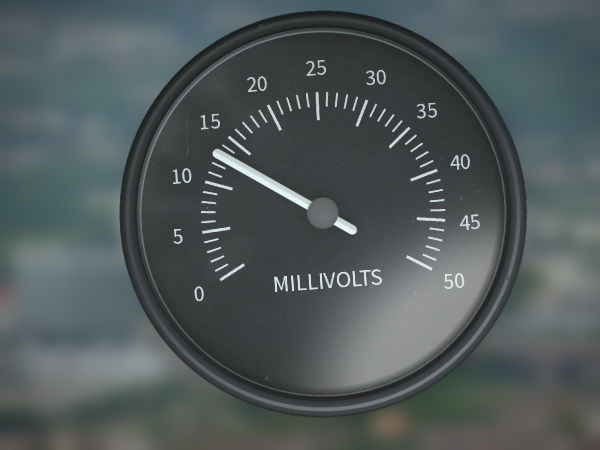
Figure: 13
